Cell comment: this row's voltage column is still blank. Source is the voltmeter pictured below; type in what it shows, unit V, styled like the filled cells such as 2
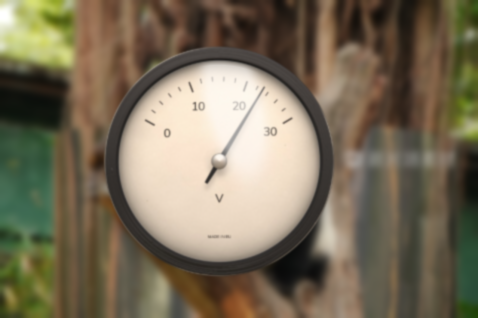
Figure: 23
